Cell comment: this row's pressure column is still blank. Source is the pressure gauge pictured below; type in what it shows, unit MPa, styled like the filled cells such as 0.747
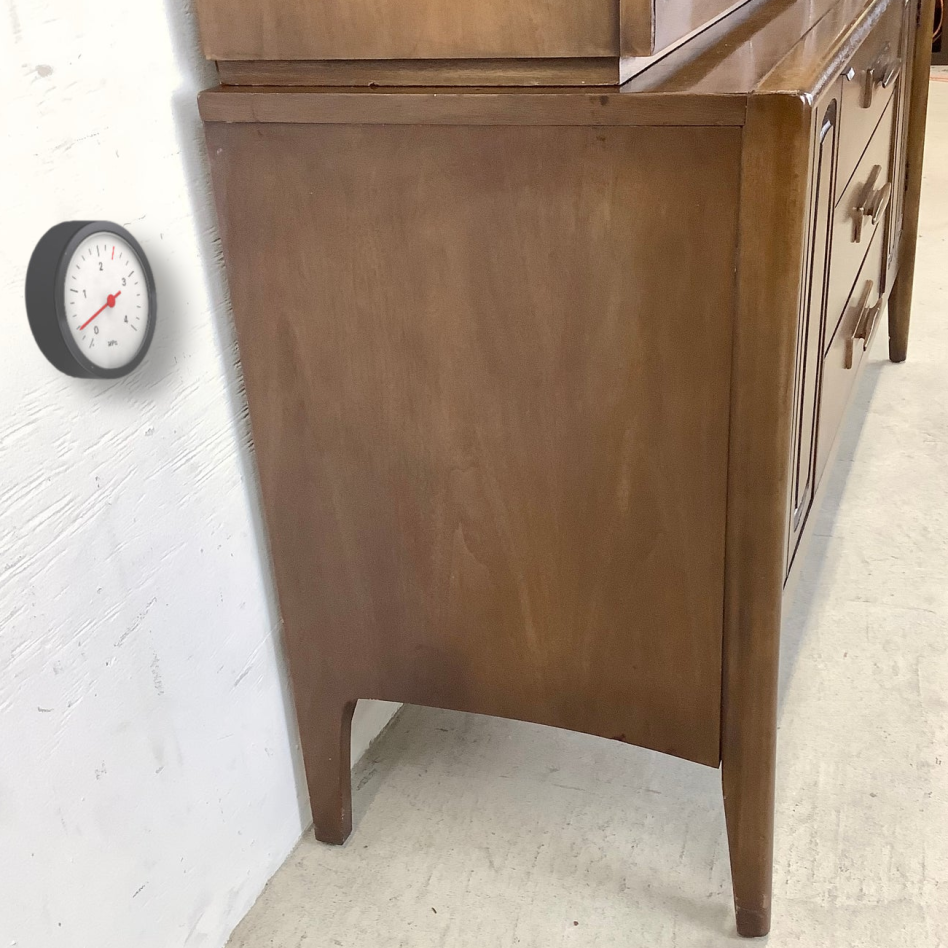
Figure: 0.4
